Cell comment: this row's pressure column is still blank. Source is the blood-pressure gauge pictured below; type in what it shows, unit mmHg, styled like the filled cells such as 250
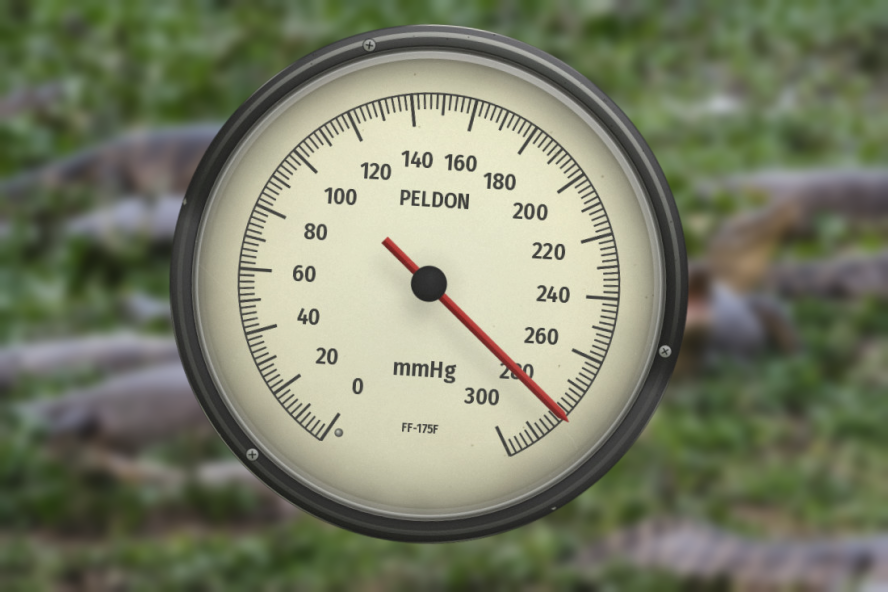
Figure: 280
